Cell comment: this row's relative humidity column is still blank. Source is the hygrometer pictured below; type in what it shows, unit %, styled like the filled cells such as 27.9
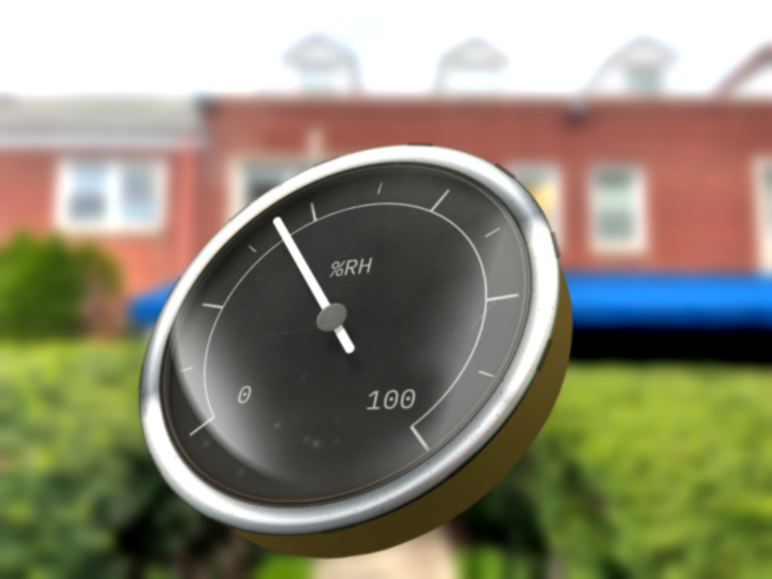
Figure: 35
